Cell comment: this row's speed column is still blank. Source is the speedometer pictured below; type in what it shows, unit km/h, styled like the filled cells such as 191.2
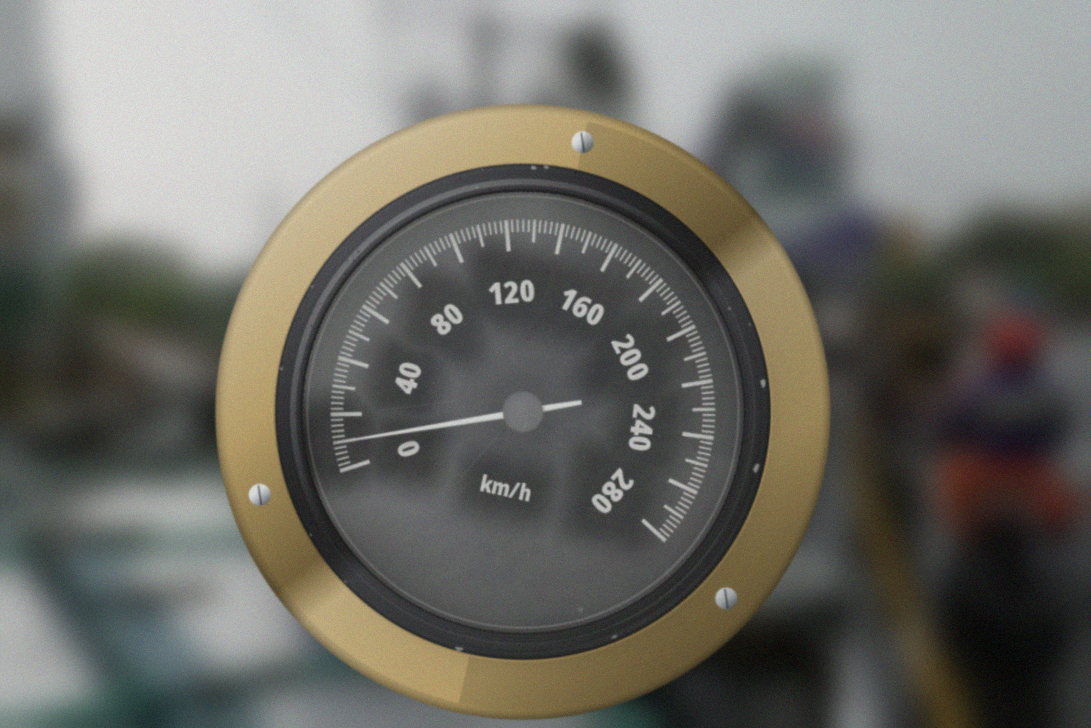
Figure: 10
